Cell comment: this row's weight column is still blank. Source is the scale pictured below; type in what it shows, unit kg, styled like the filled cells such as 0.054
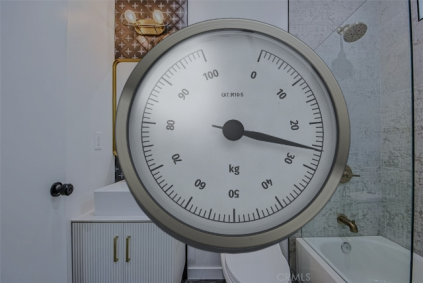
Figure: 26
